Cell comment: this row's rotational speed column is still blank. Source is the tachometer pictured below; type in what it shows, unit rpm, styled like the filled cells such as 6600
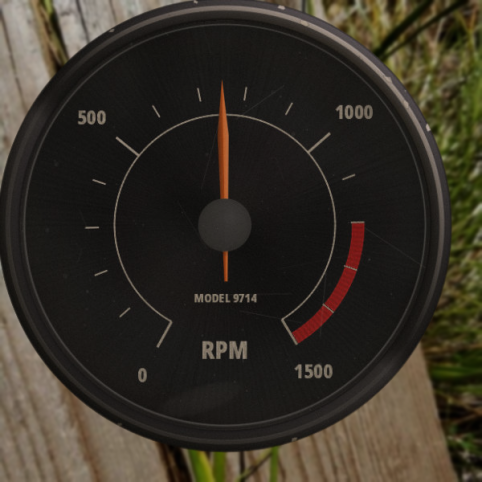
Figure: 750
